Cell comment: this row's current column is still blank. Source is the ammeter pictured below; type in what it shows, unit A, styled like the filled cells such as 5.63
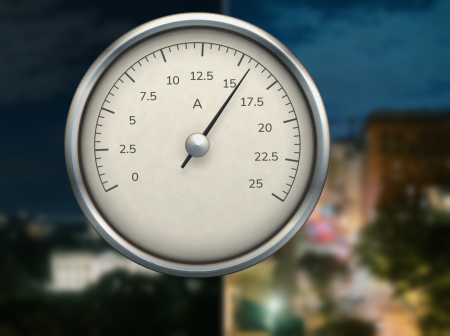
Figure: 15.75
